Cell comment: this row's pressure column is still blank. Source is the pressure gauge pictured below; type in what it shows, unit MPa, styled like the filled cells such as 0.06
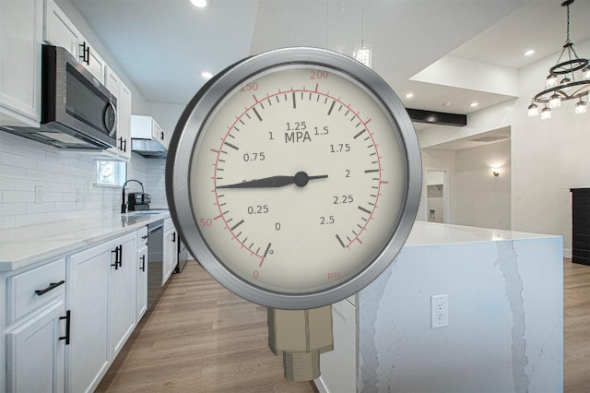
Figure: 0.5
